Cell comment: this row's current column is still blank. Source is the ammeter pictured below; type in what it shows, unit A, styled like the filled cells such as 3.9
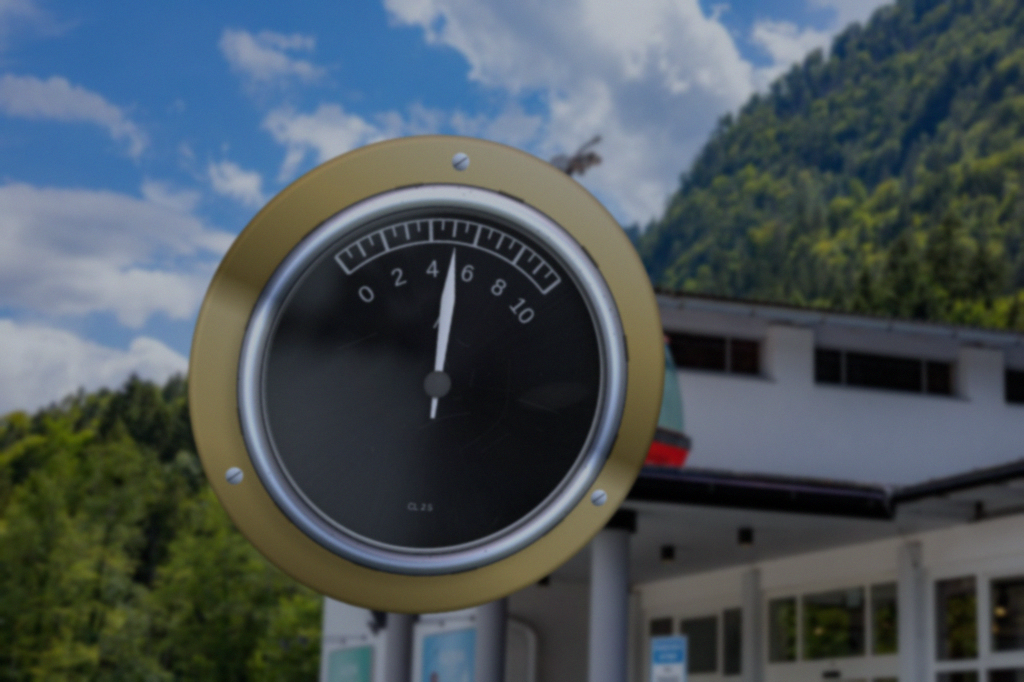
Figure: 5
